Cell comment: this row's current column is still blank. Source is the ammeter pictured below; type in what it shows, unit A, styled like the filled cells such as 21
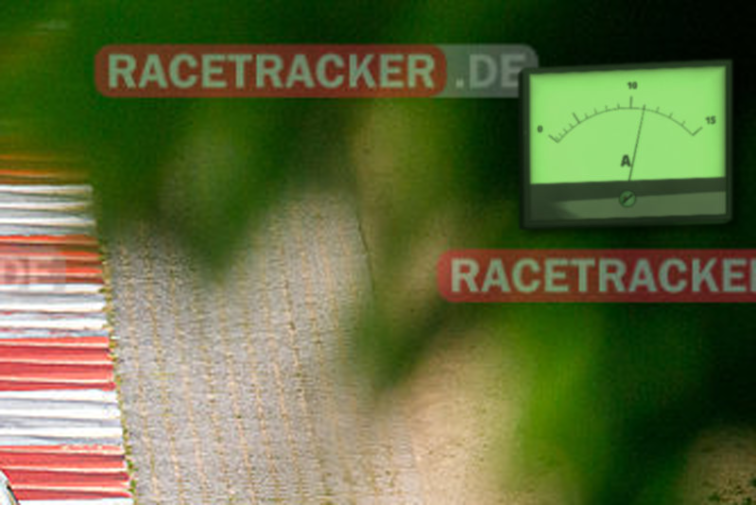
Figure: 11
